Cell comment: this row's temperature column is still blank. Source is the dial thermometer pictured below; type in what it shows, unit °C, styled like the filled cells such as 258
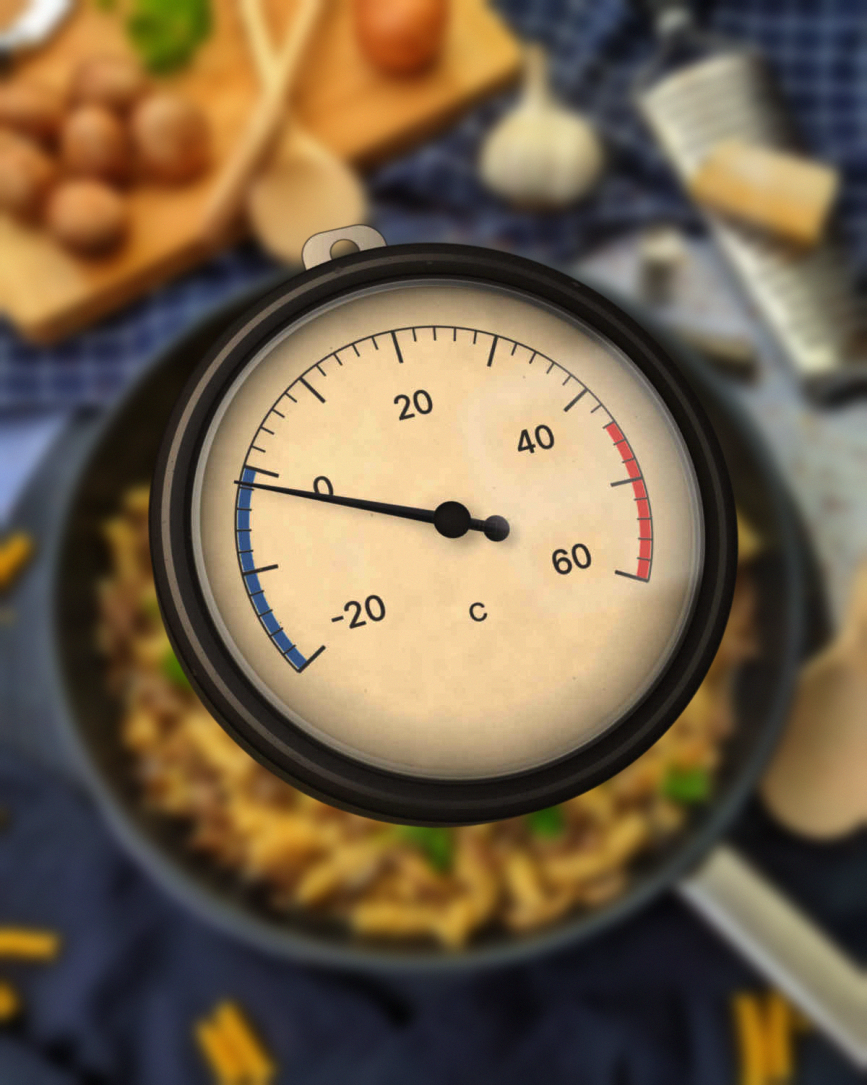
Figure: -2
